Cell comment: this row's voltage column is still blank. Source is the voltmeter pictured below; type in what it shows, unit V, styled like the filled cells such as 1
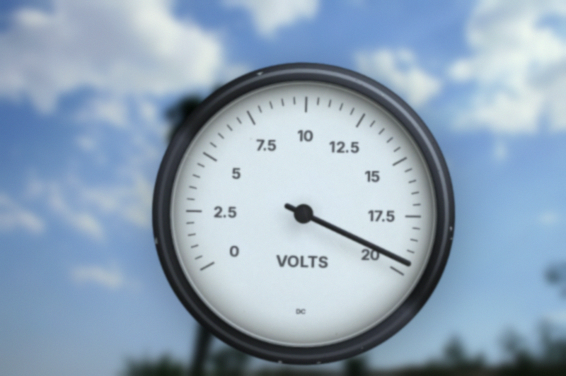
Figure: 19.5
